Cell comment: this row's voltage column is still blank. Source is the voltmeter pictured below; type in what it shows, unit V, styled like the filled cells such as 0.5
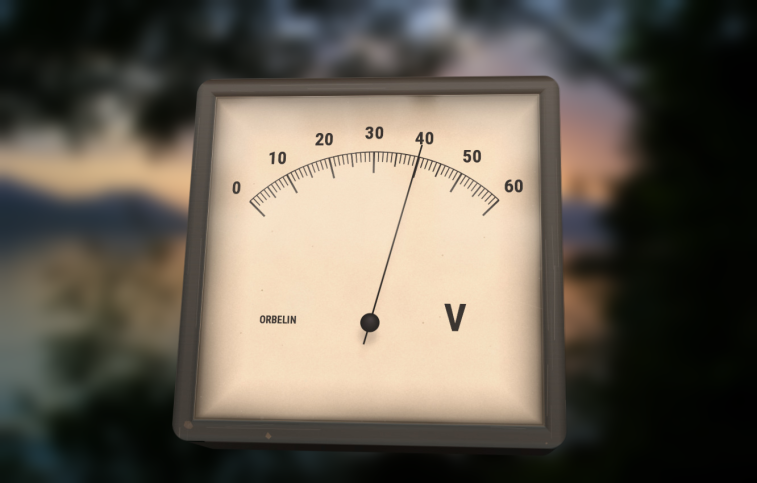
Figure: 40
